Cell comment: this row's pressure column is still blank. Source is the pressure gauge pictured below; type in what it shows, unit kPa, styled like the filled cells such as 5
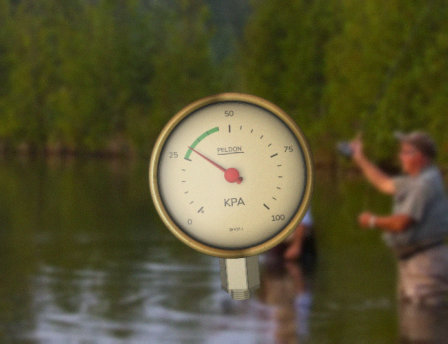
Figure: 30
